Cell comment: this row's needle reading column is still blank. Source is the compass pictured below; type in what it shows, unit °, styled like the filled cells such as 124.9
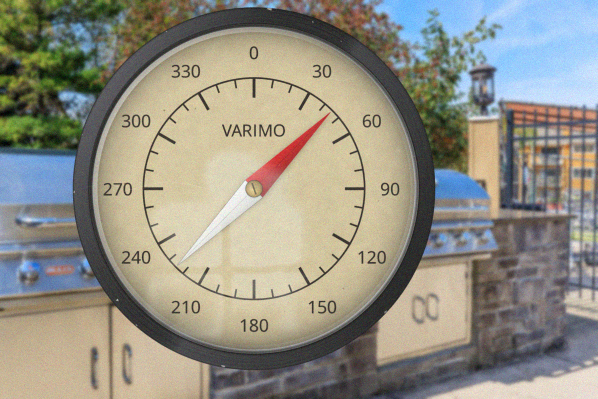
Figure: 45
